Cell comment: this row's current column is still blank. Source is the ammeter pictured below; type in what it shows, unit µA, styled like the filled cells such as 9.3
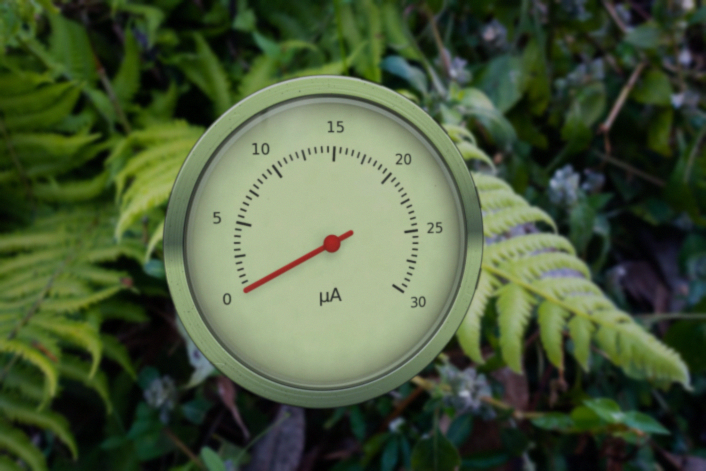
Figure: 0
